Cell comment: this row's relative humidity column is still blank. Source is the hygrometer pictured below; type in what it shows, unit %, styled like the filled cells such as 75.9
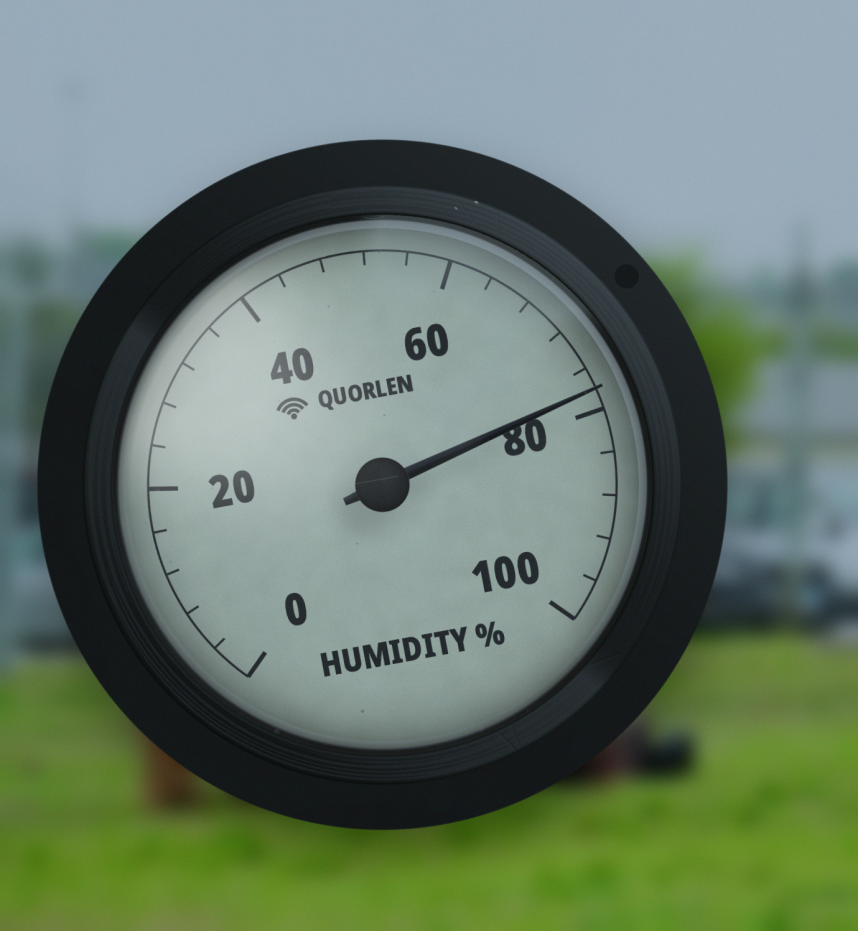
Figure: 78
